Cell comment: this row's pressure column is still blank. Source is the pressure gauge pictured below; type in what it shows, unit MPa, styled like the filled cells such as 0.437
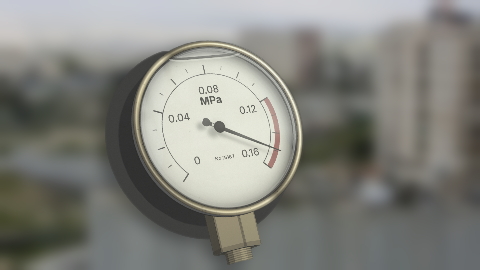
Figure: 0.15
